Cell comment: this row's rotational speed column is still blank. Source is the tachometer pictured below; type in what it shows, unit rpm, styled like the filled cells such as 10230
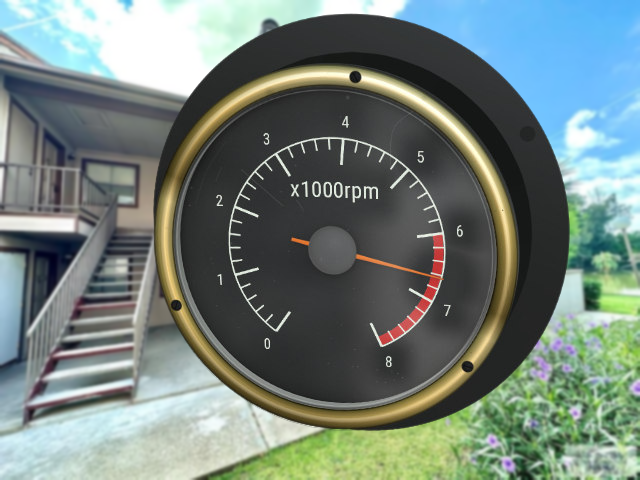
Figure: 6600
